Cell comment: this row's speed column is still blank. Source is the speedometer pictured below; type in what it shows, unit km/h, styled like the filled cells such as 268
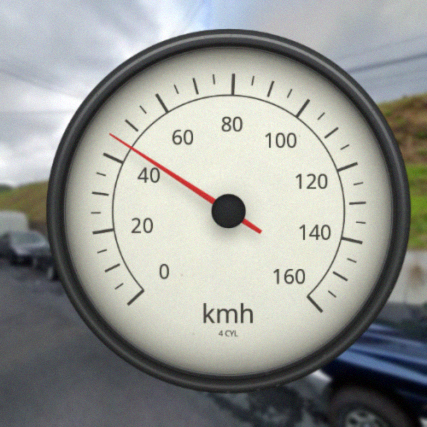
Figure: 45
